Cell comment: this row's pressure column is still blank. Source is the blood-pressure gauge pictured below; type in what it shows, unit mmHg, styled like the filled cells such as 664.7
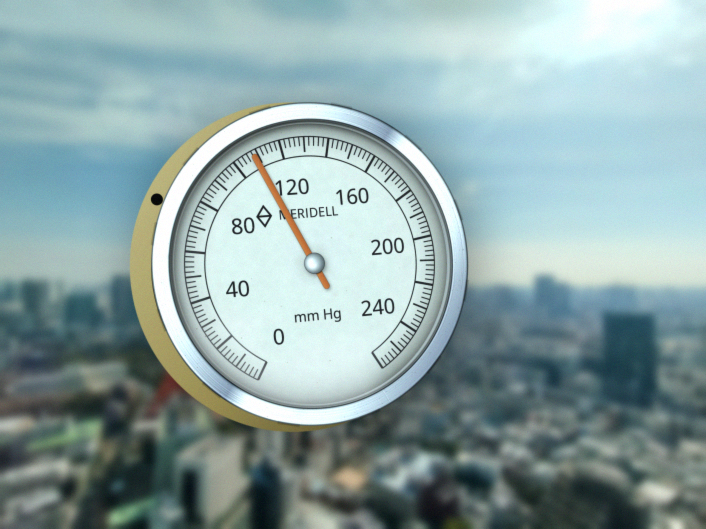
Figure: 108
